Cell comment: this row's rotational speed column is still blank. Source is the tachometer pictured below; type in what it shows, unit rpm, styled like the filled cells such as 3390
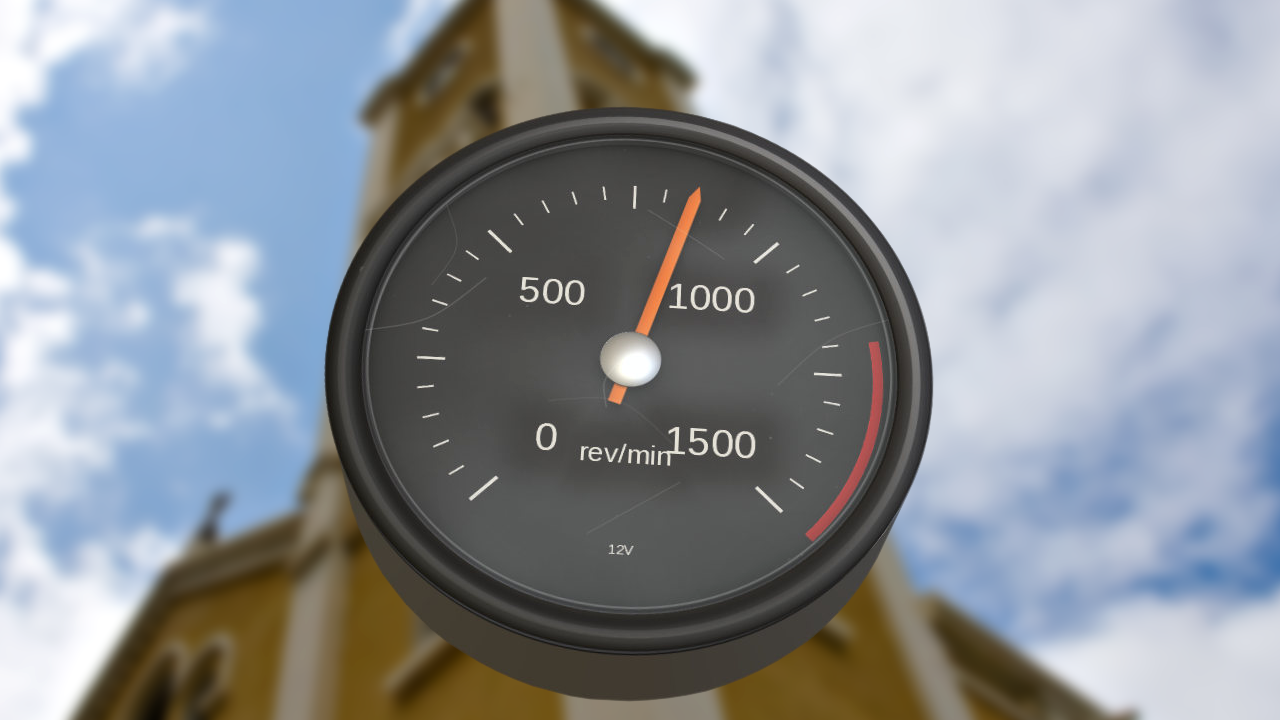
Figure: 850
